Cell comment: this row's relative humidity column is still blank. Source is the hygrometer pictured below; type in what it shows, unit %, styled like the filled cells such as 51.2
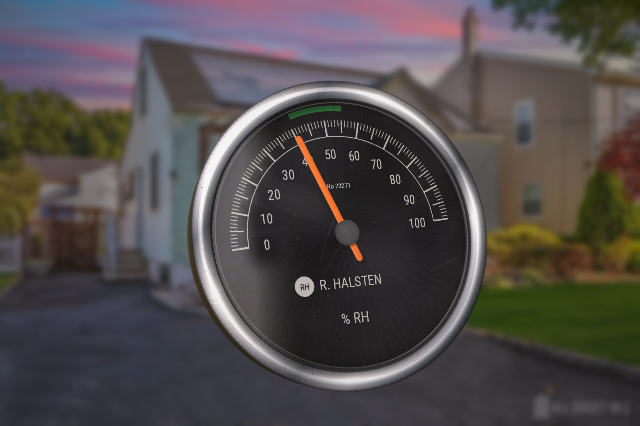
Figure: 40
